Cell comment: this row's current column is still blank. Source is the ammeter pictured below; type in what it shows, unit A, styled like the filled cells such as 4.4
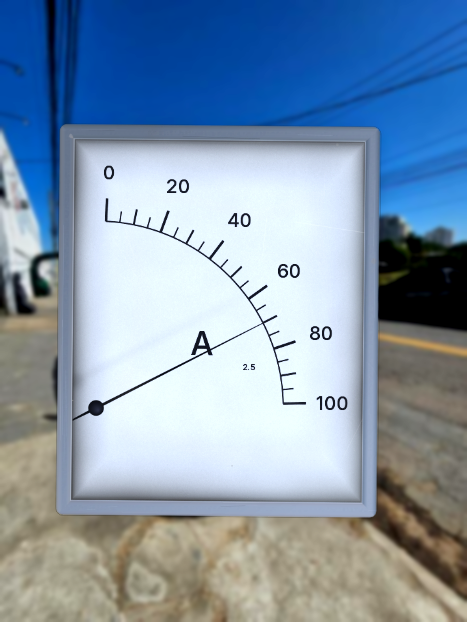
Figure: 70
